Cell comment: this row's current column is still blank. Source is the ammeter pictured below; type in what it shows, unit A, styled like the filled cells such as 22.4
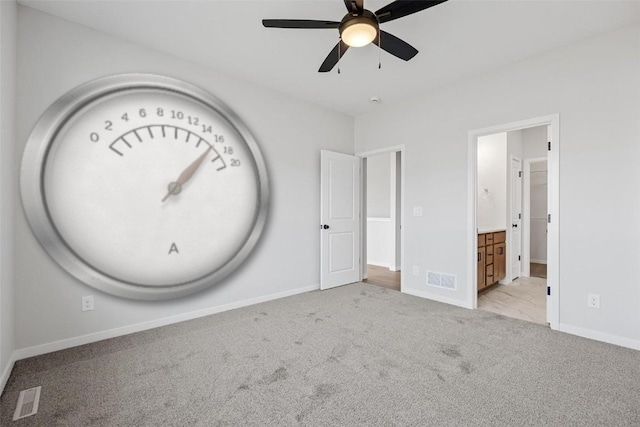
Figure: 16
